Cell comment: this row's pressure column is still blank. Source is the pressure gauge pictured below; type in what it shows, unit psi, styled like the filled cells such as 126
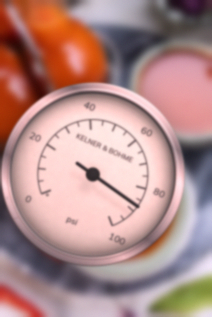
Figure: 87.5
